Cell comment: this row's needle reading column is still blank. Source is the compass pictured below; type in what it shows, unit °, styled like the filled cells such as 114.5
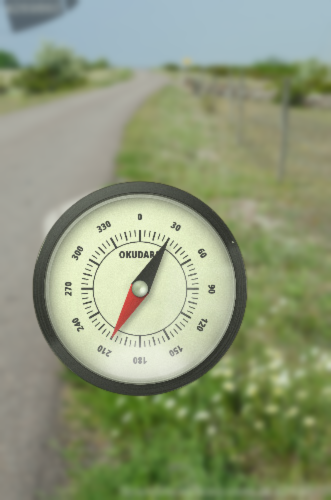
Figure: 210
